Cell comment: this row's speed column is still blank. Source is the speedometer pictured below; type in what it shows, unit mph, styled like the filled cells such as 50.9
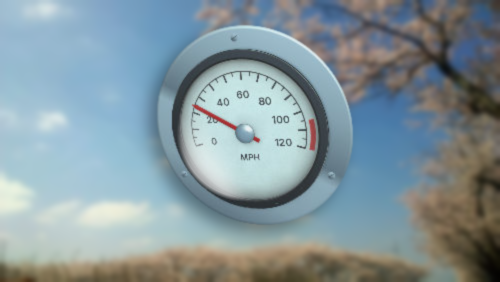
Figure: 25
